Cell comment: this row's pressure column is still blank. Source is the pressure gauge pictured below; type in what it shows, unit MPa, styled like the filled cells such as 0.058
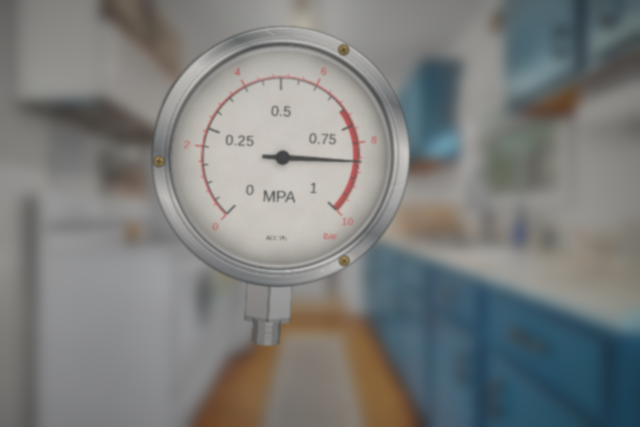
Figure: 0.85
